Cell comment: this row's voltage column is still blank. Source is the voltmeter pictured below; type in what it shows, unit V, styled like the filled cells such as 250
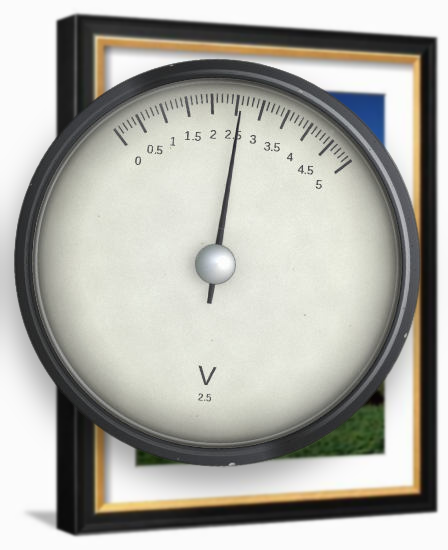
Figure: 2.6
